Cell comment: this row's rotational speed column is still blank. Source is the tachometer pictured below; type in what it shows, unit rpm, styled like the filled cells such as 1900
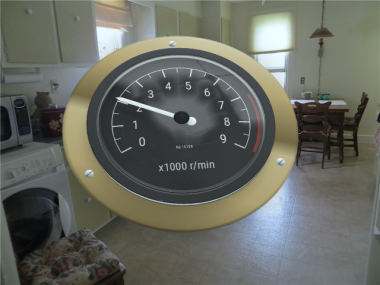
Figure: 2000
